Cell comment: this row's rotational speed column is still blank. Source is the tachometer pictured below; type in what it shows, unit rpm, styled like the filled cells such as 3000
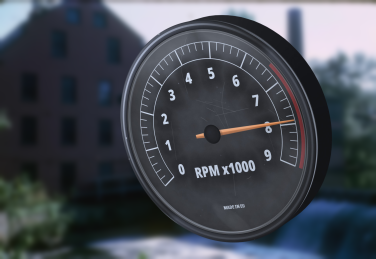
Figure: 7900
